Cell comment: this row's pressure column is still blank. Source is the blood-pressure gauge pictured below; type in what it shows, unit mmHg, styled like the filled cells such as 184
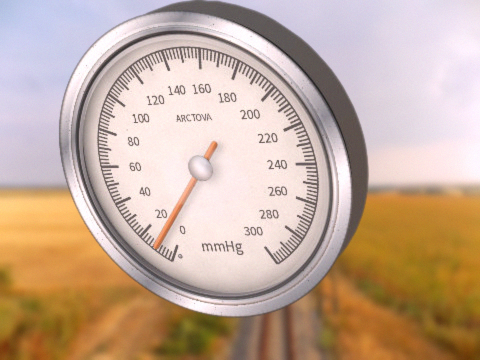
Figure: 10
